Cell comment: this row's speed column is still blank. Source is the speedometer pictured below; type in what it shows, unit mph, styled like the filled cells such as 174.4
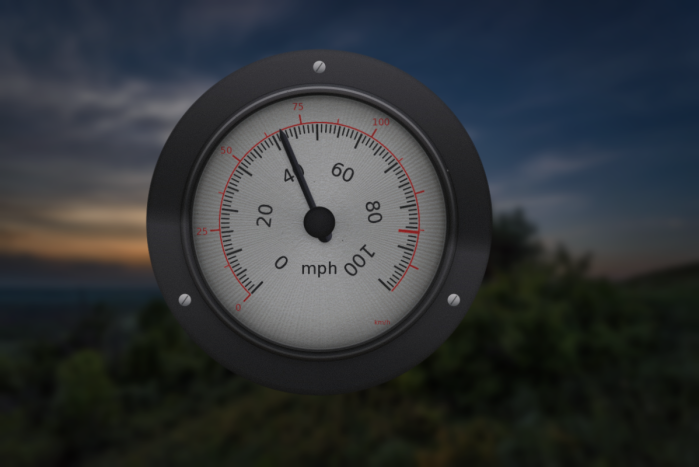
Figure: 42
